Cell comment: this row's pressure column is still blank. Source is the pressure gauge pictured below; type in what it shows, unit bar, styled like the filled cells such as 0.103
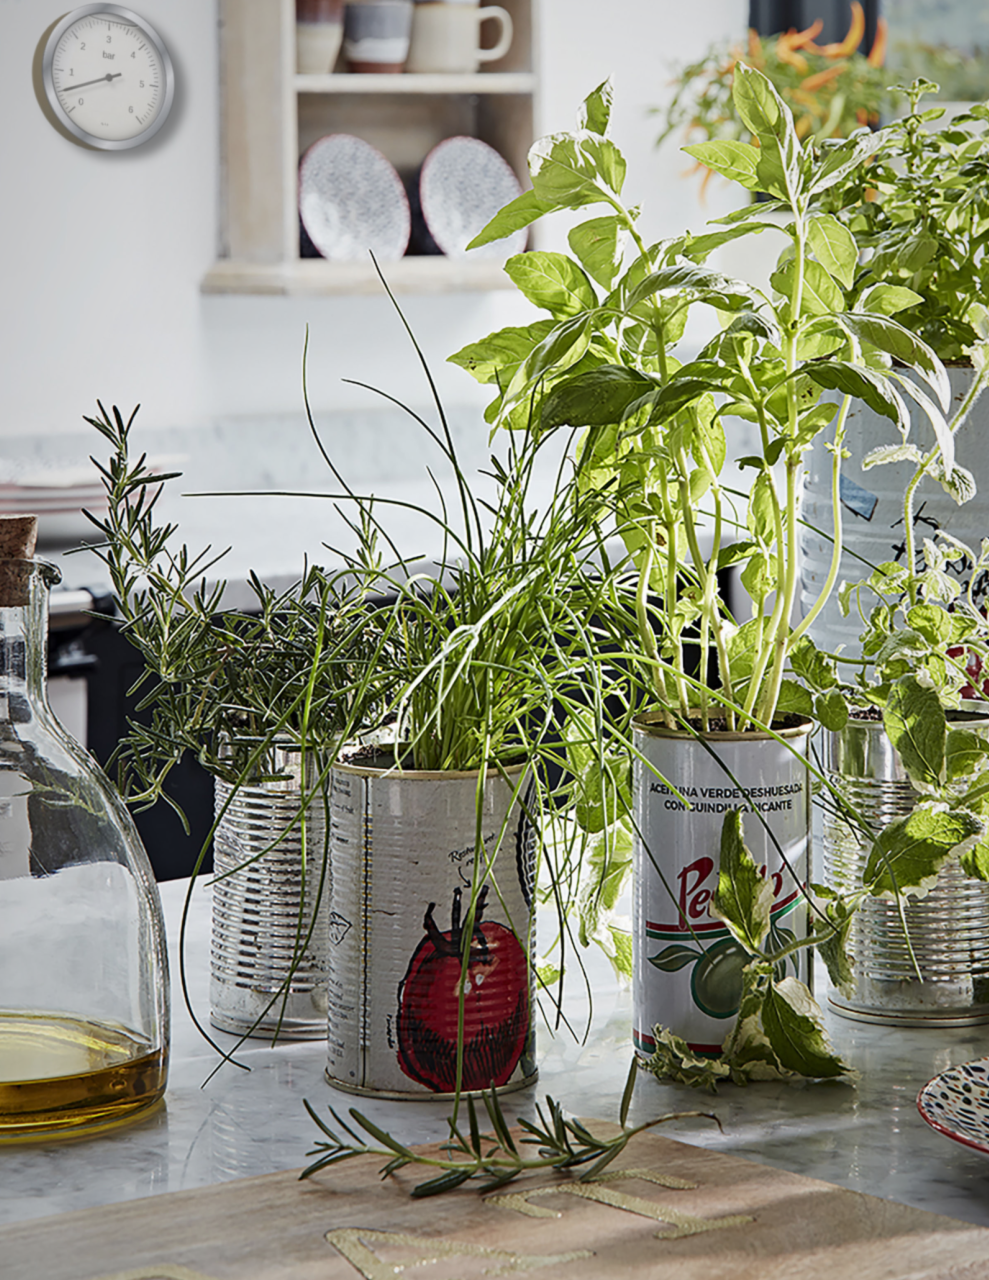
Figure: 0.5
